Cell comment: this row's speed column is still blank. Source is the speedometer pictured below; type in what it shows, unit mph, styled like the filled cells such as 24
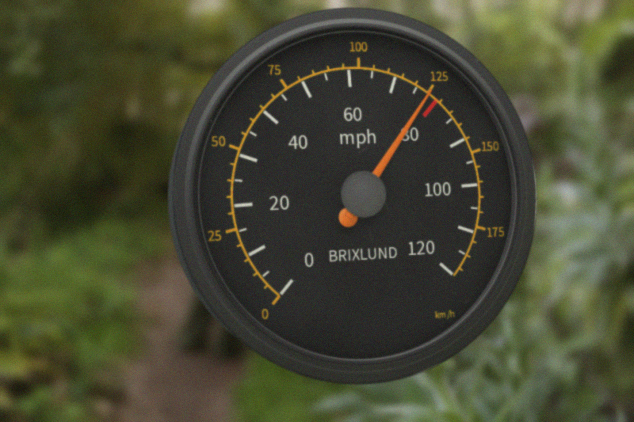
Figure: 77.5
